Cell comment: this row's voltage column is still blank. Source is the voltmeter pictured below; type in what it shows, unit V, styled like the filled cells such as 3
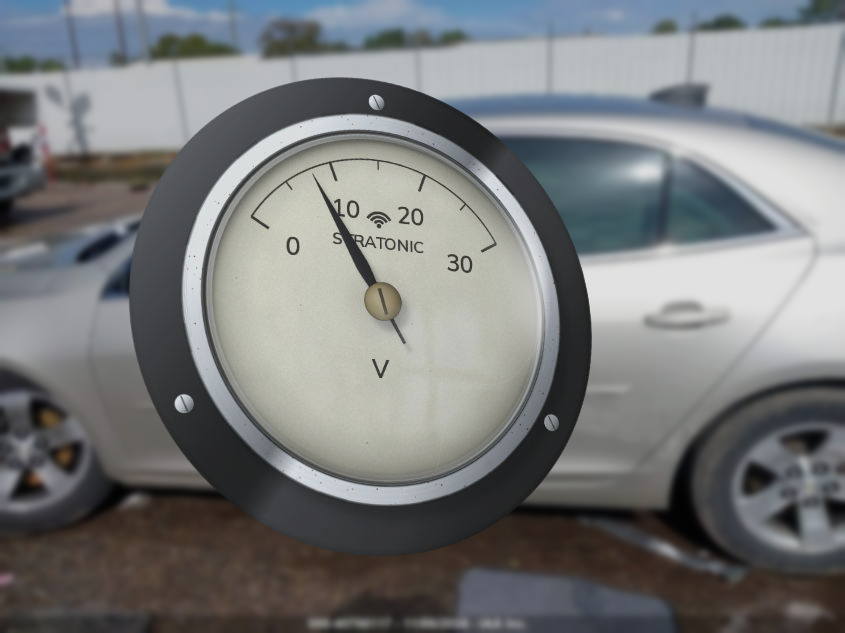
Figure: 7.5
